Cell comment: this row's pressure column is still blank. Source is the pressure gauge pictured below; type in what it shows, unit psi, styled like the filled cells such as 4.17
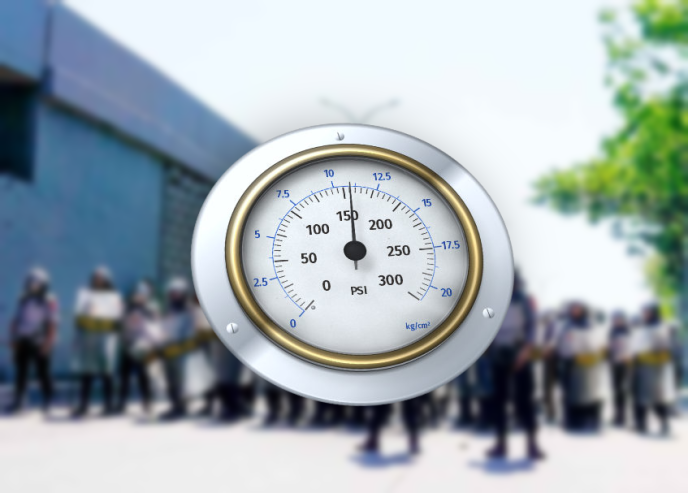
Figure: 155
